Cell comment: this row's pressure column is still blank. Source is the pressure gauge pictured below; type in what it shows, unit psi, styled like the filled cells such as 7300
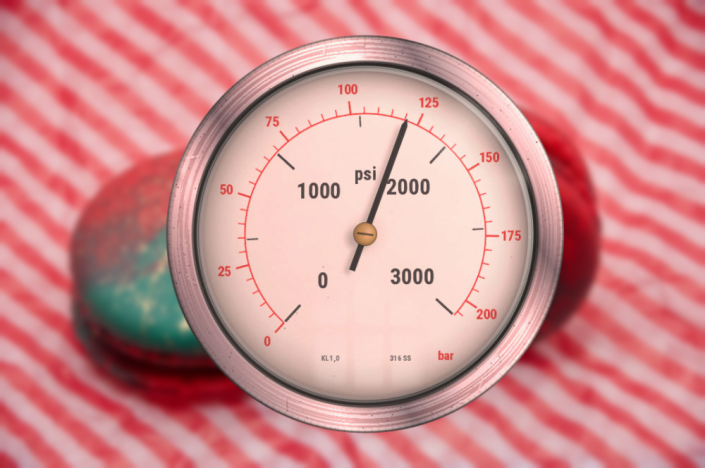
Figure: 1750
